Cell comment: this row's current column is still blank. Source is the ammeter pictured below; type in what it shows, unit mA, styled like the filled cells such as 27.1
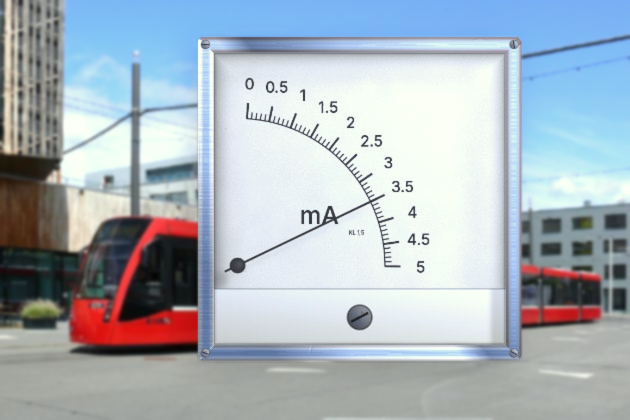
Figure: 3.5
